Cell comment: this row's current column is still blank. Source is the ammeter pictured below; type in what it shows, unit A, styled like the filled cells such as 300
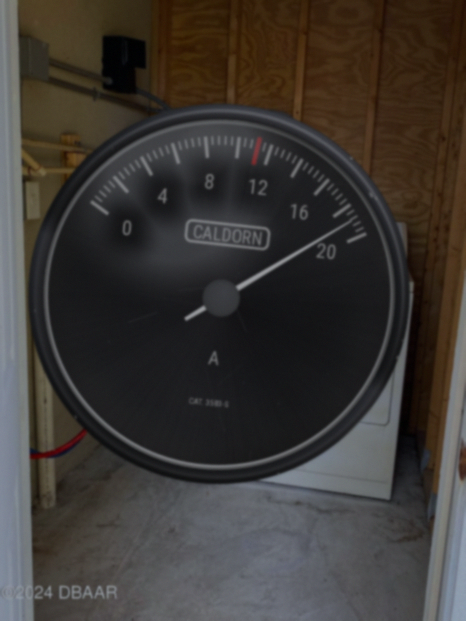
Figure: 18.8
